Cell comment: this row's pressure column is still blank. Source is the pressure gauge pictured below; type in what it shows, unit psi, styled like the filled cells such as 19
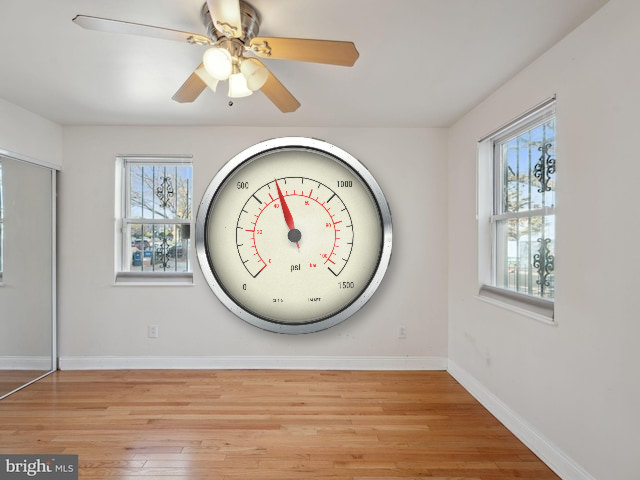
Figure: 650
